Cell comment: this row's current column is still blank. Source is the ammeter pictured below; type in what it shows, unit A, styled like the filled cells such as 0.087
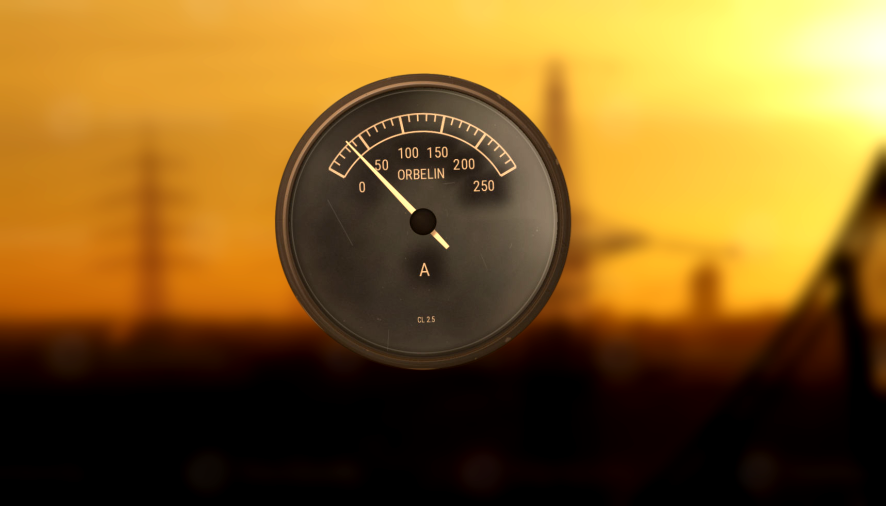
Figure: 35
